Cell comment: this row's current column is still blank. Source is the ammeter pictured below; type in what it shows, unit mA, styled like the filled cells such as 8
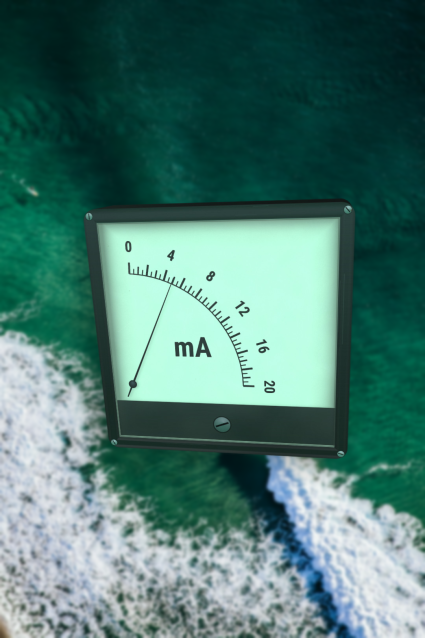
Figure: 5
